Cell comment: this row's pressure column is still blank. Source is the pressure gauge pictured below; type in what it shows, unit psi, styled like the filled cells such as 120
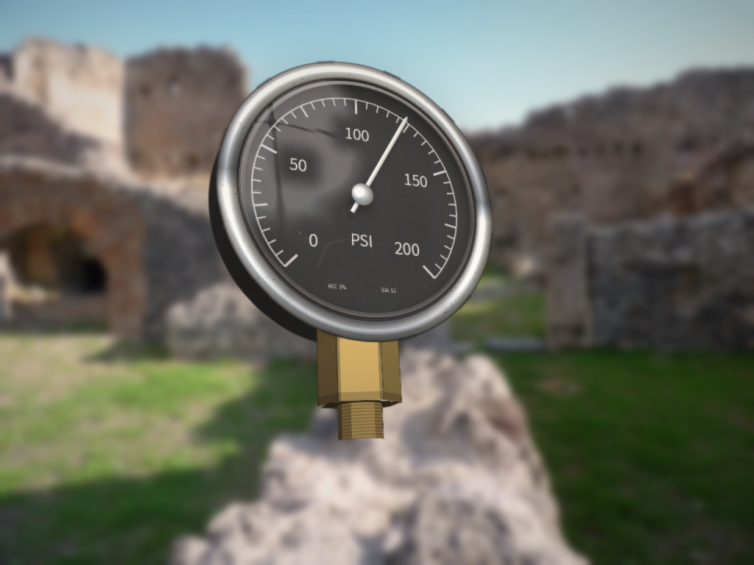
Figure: 122.5
